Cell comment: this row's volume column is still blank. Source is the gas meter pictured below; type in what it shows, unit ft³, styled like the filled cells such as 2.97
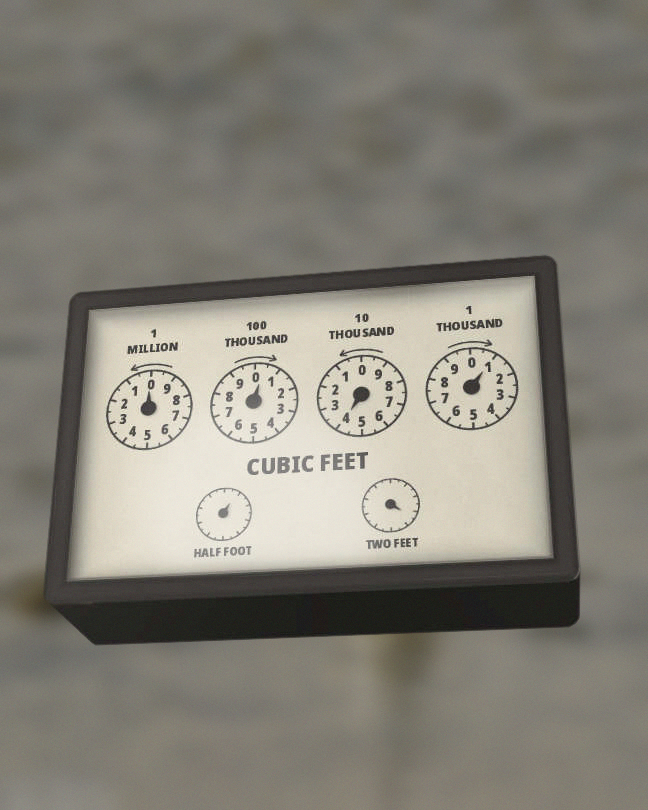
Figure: 4100
